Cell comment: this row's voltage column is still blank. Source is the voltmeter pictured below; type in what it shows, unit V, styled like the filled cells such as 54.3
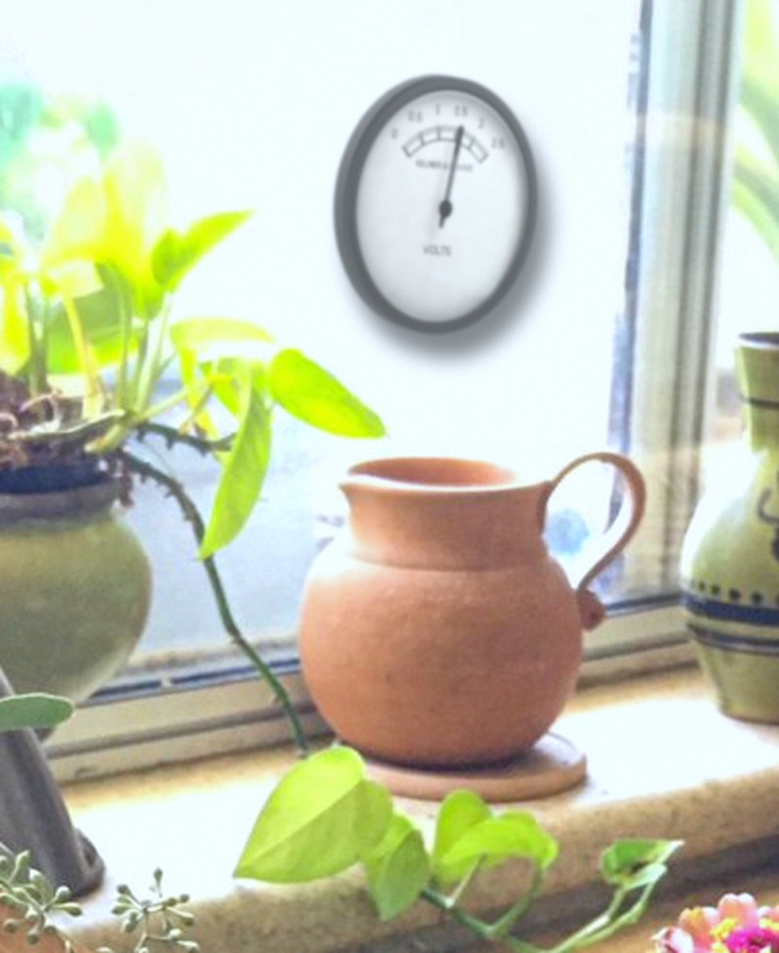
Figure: 1.5
